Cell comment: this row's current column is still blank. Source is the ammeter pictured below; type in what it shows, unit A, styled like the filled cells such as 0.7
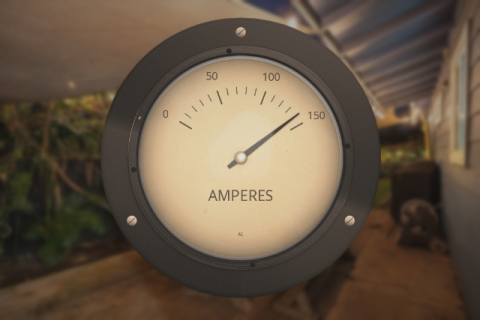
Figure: 140
